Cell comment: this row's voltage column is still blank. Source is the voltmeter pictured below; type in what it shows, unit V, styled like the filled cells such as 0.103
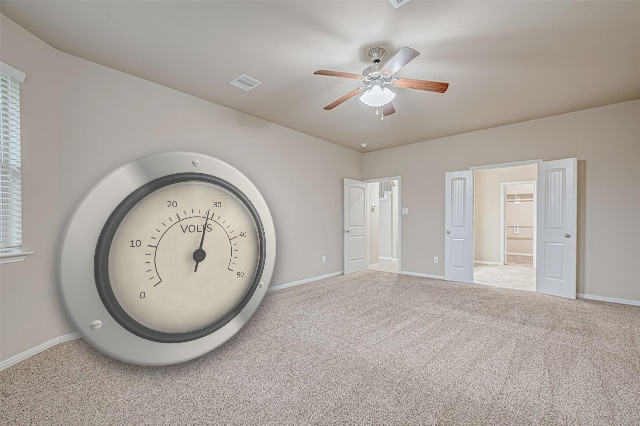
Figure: 28
